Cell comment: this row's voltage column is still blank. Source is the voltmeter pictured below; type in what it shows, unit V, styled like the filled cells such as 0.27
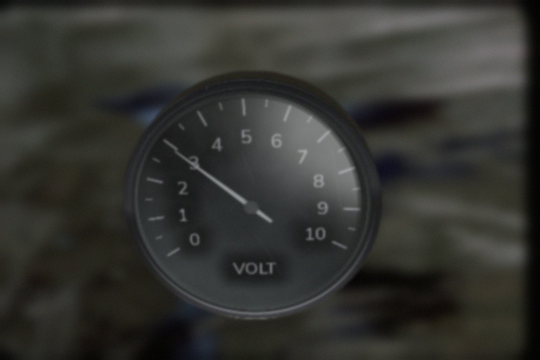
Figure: 3
